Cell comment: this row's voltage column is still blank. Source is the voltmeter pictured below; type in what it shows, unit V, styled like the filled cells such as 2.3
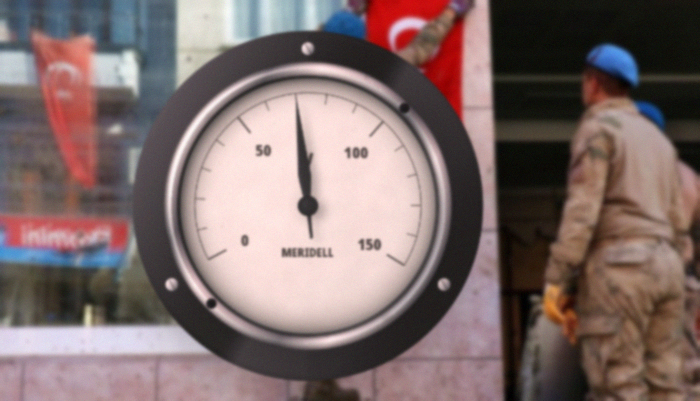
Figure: 70
